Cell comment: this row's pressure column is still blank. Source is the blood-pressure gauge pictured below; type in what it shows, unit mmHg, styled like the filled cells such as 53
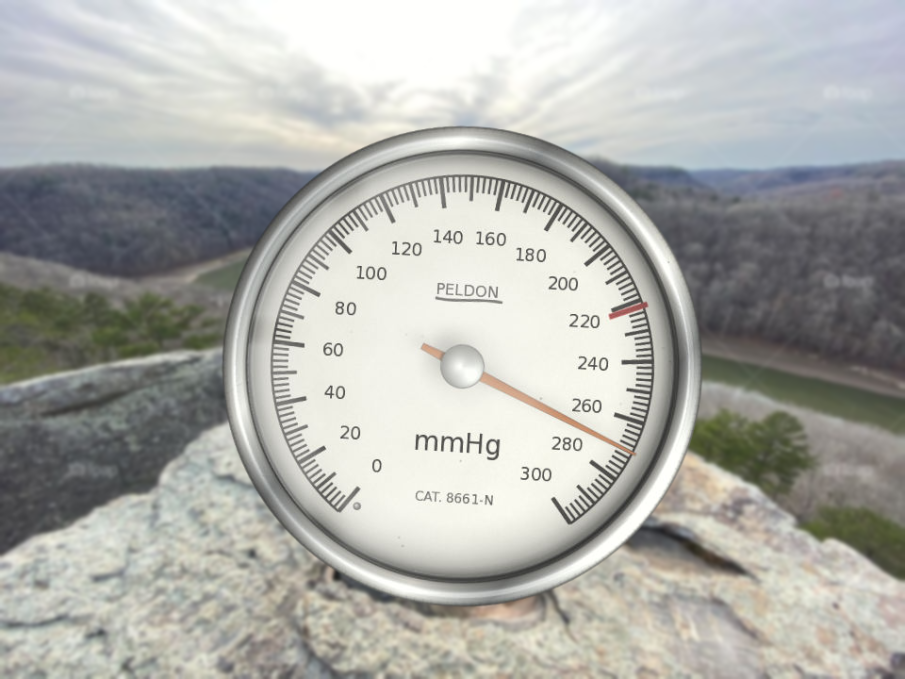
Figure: 270
